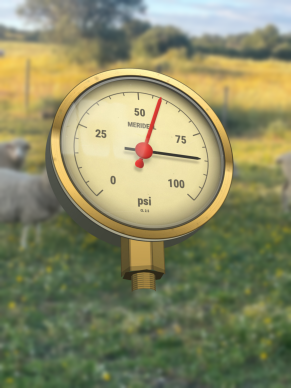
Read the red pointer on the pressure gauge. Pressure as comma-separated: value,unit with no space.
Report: 57.5,psi
